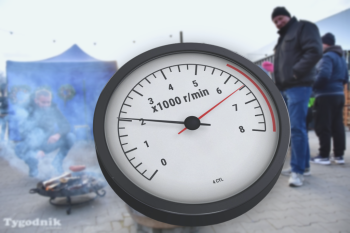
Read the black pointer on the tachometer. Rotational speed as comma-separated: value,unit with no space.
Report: 2000,rpm
